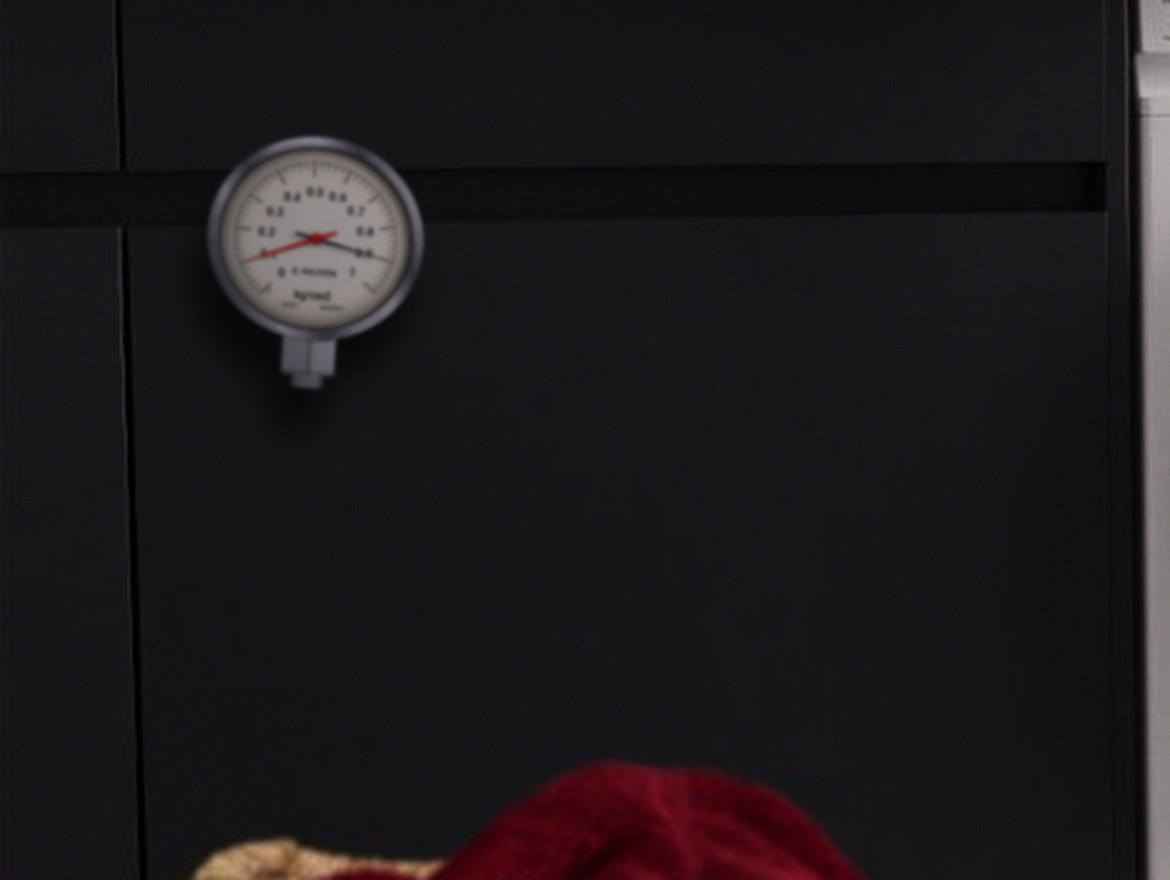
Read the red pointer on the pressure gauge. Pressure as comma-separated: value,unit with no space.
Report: 0.1,kg/cm²
